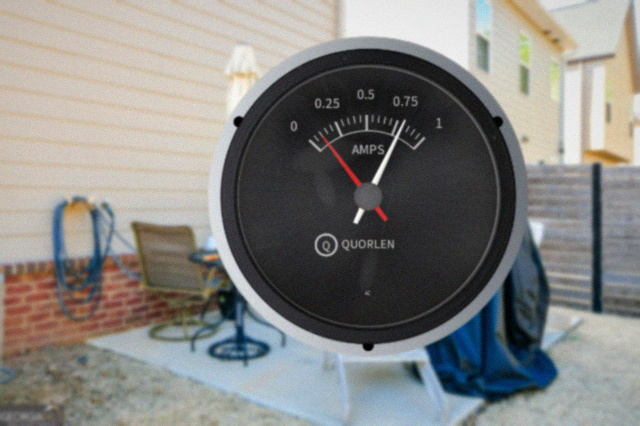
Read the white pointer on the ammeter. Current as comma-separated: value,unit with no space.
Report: 0.8,A
